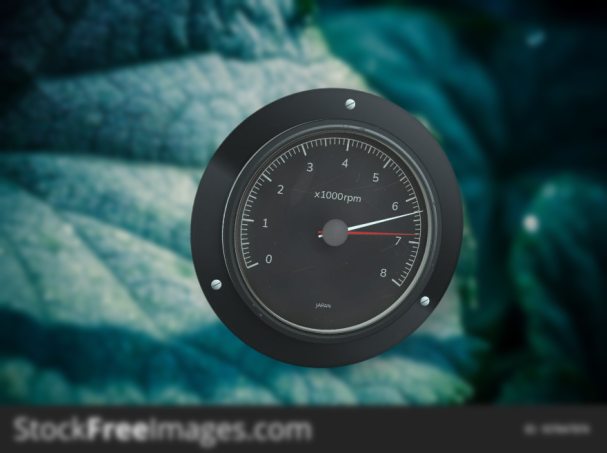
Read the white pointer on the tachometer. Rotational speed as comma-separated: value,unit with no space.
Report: 6300,rpm
